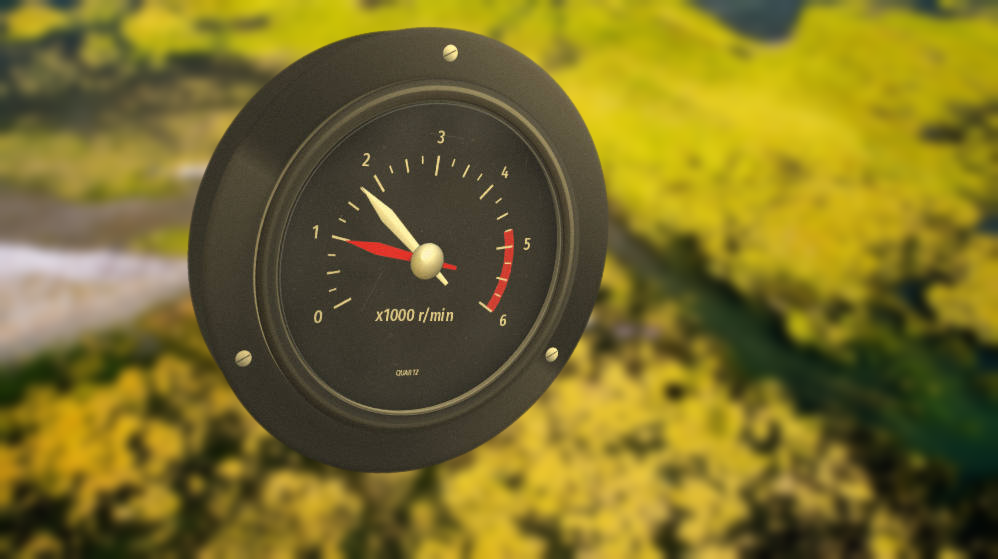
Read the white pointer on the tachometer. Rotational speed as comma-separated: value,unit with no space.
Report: 1750,rpm
